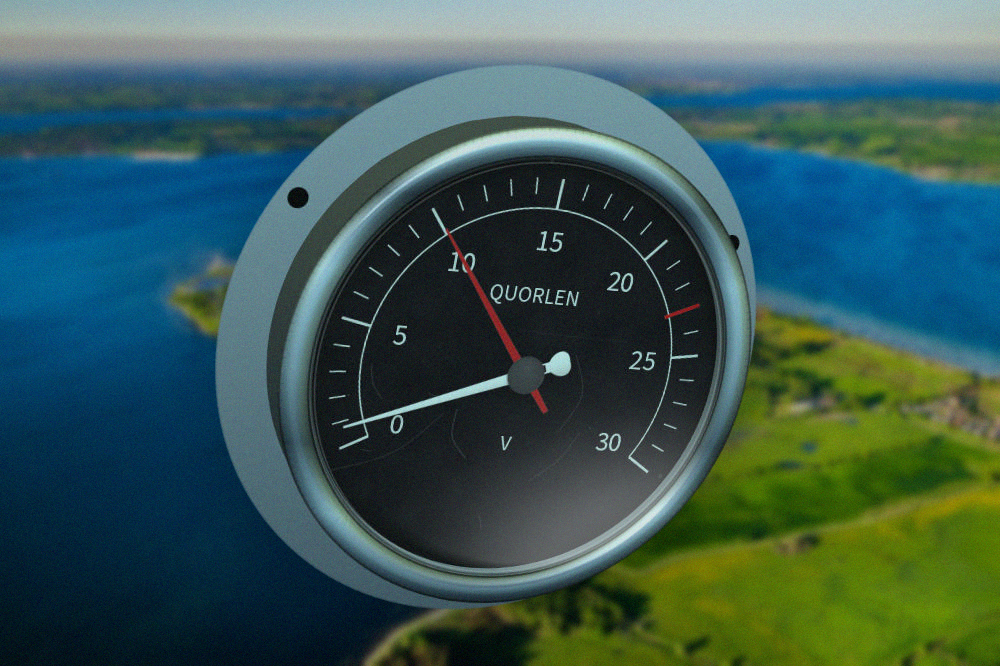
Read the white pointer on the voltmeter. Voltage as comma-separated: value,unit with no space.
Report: 1,V
